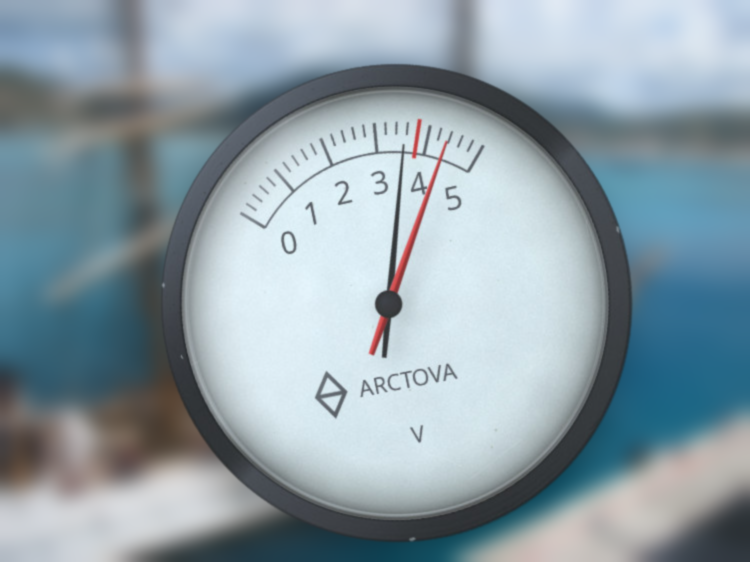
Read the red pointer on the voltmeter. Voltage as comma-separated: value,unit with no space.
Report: 4.4,V
